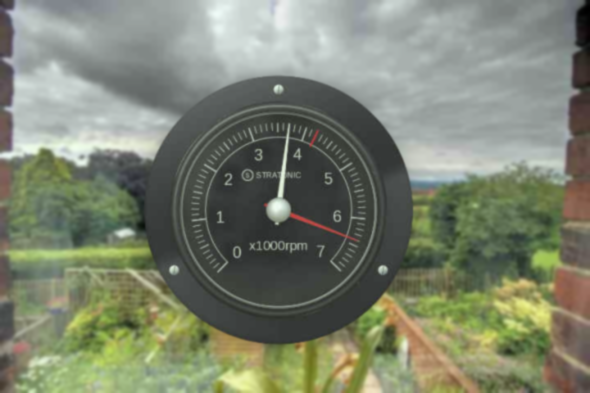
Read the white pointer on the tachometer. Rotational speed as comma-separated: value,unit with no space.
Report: 3700,rpm
